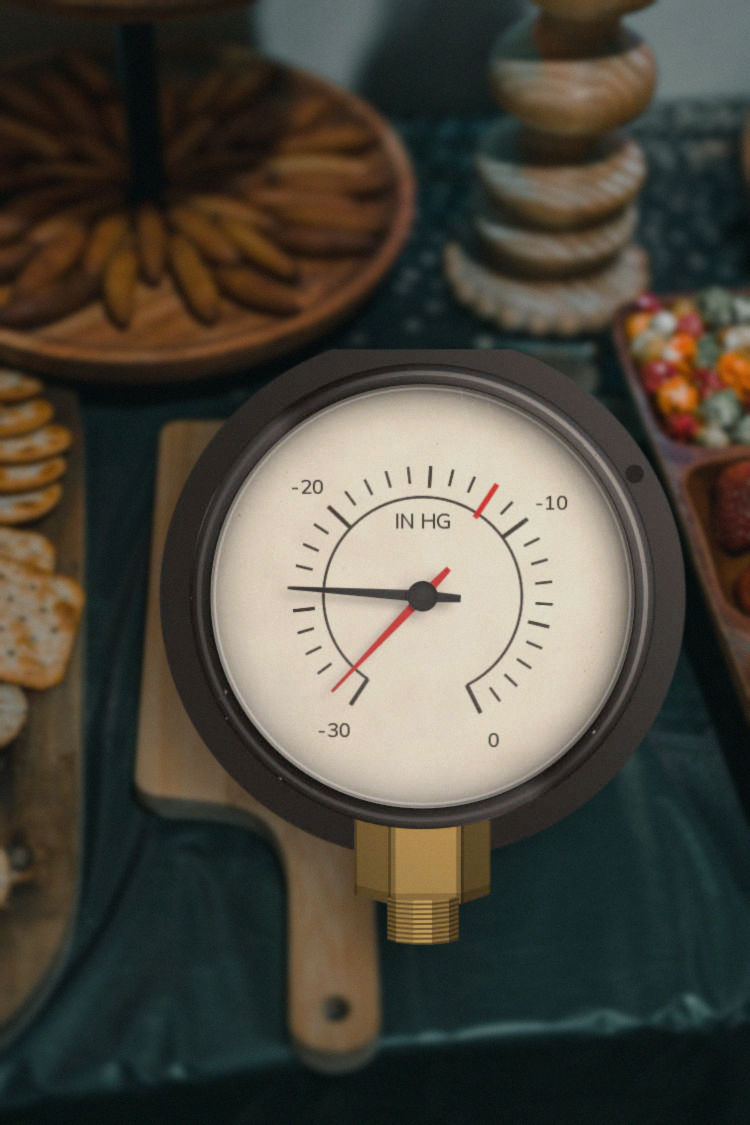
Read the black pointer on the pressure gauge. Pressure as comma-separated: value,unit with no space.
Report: -24,inHg
